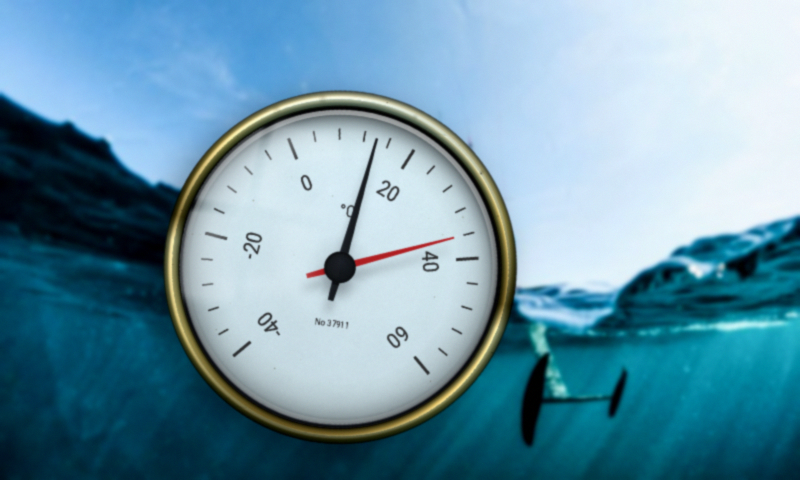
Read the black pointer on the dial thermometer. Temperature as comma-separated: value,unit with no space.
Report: 14,°C
